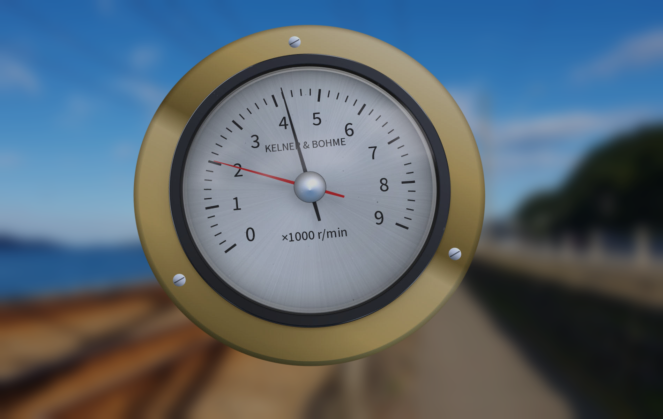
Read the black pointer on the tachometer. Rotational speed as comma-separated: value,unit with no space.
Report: 4200,rpm
